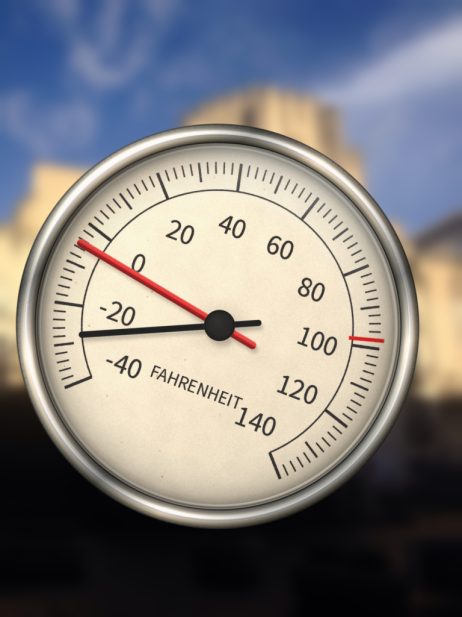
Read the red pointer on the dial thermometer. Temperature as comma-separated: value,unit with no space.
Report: -5,°F
